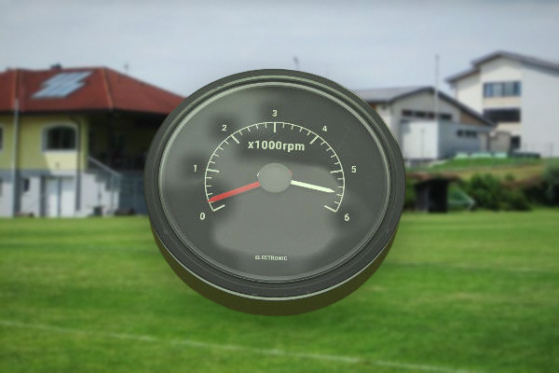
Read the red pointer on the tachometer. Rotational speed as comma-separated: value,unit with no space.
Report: 200,rpm
